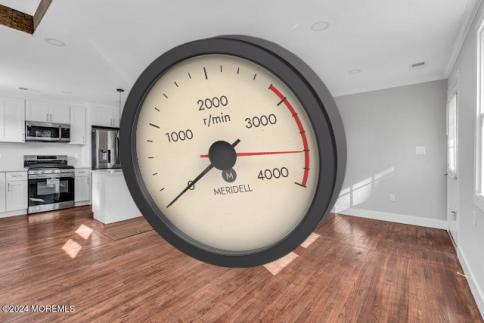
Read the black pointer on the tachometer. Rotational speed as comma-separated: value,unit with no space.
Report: 0,rpm
